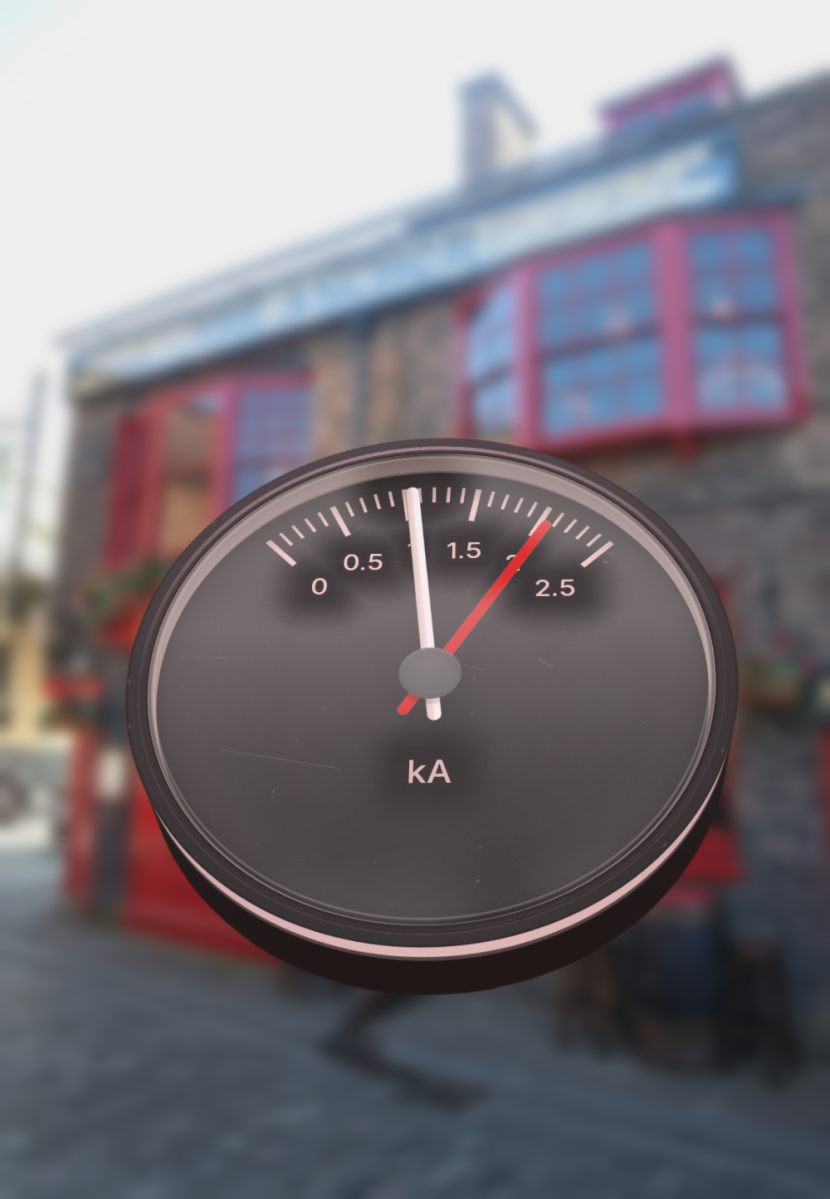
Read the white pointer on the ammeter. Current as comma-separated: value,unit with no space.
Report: 1.05,kA
